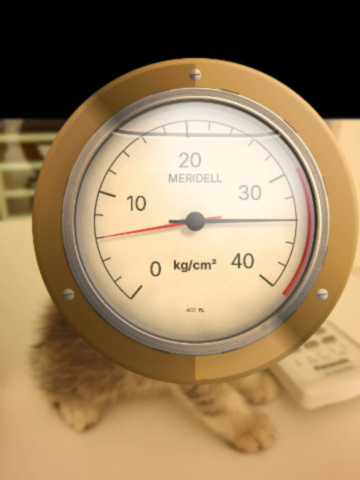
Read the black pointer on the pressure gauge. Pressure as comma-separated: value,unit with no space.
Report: 34,kg/cm²
